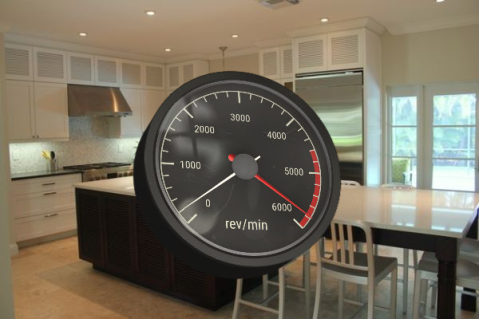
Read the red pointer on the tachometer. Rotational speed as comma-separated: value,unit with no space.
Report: 5800,rpm
